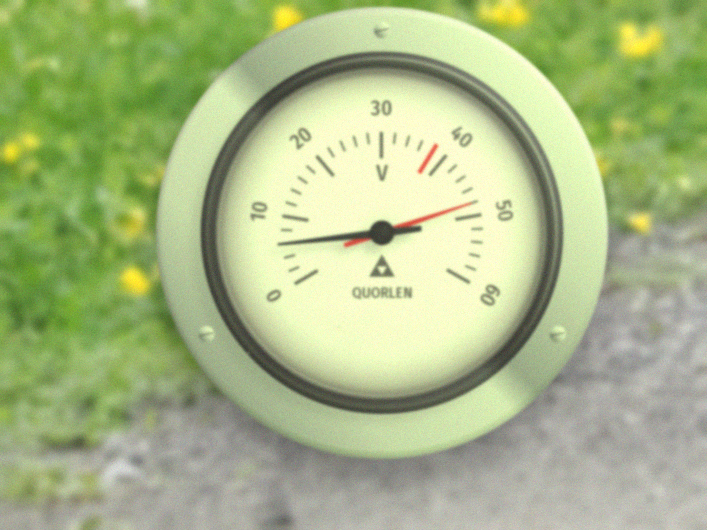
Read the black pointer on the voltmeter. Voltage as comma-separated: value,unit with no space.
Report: 6,V
